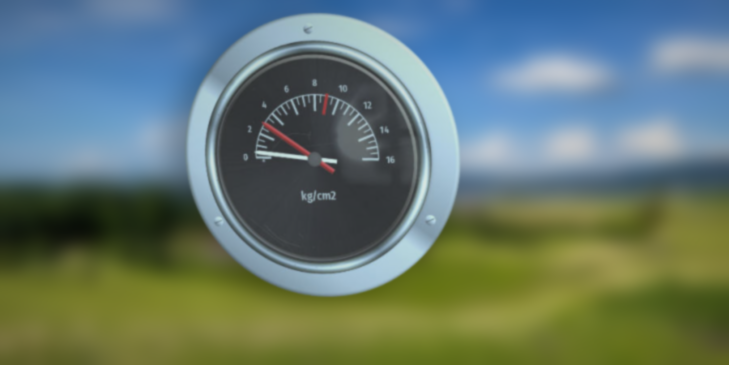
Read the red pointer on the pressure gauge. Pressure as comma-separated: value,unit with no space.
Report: 3,kg/cm²
